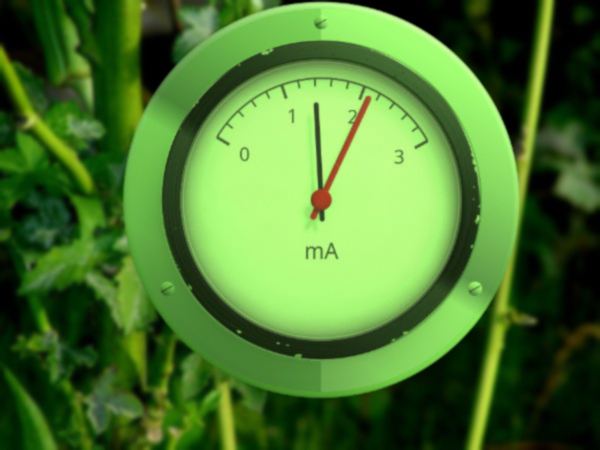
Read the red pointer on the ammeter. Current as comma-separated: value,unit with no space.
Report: 2.1,mA
